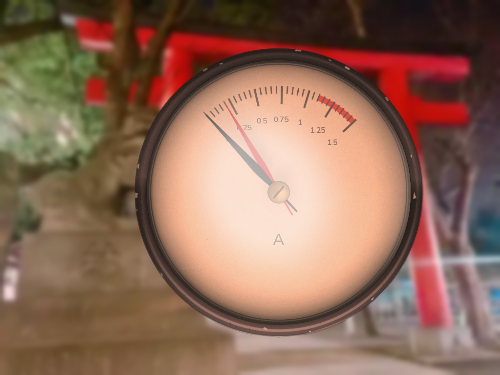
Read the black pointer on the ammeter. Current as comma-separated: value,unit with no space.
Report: 0,A
